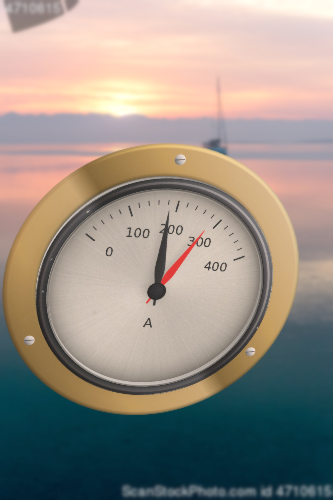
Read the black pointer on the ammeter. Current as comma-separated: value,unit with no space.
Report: 180,A
